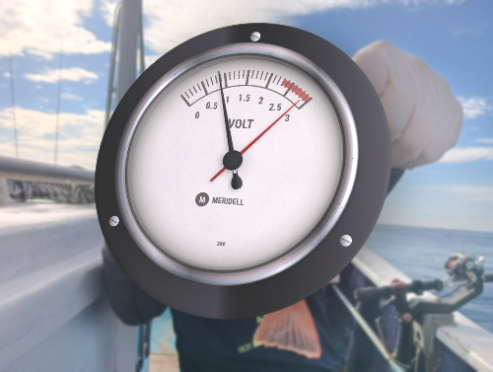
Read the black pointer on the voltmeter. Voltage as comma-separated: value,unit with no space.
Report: 0.9,V
